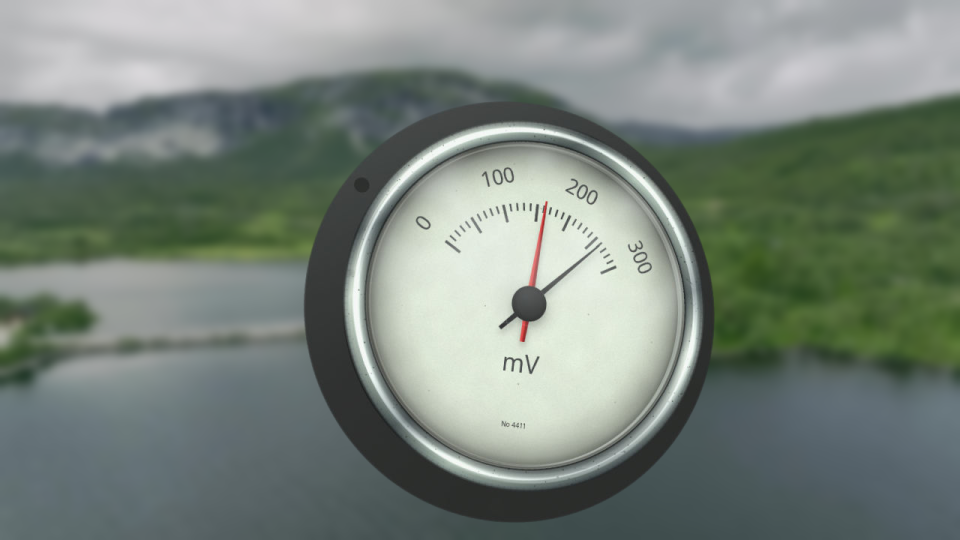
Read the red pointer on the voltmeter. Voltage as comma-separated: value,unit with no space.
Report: 160,mV
